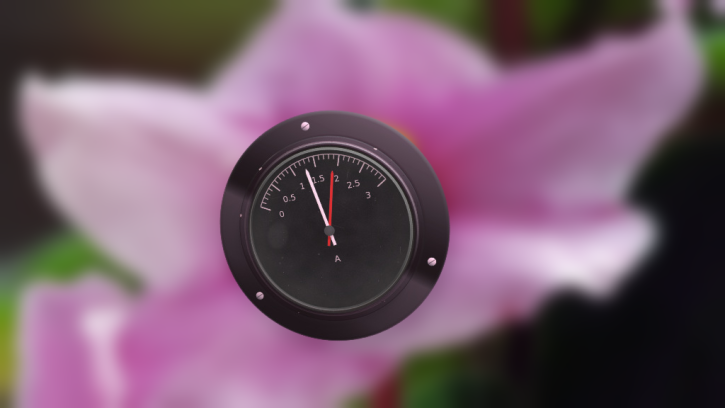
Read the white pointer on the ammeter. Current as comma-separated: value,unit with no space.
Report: 1.3,A
